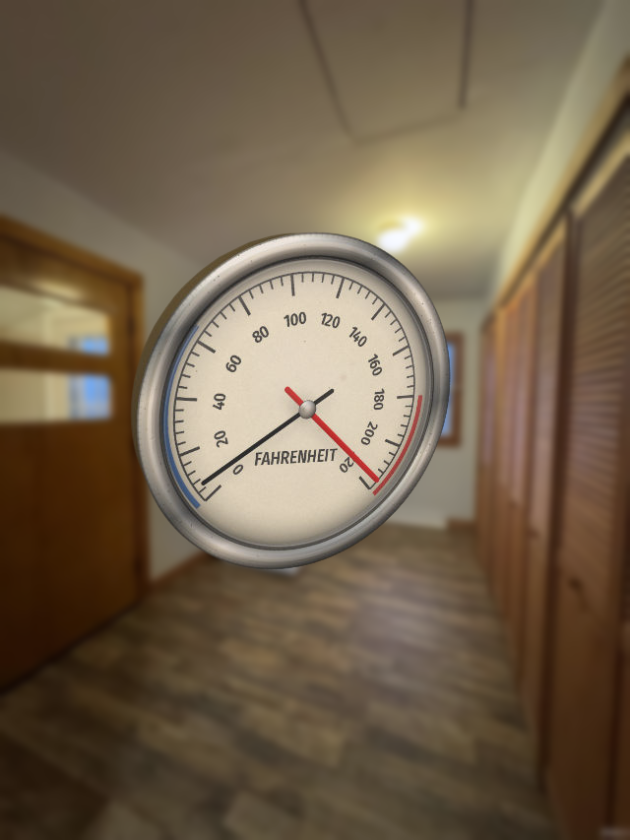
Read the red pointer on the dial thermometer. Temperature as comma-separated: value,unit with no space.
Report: 216,°F
